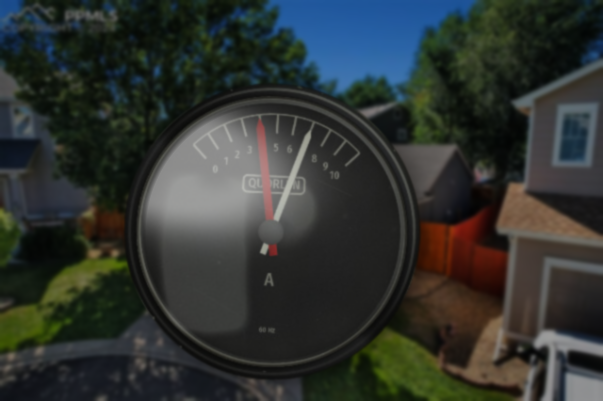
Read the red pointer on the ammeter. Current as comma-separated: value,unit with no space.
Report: 4,A
